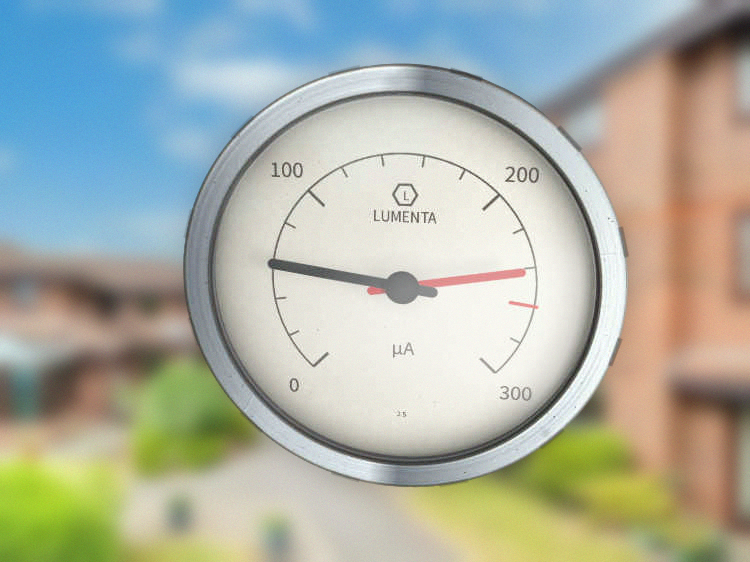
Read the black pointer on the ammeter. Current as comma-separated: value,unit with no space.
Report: 60,µA
